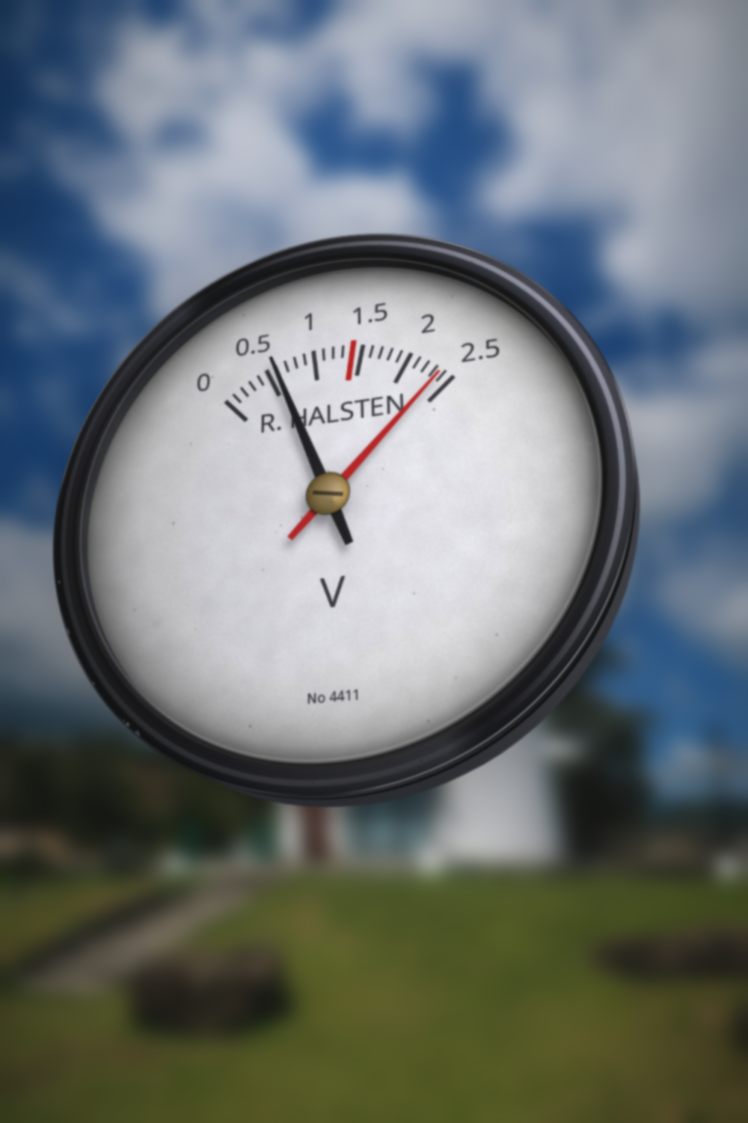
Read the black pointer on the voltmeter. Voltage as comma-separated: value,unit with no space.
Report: 0.6,V
